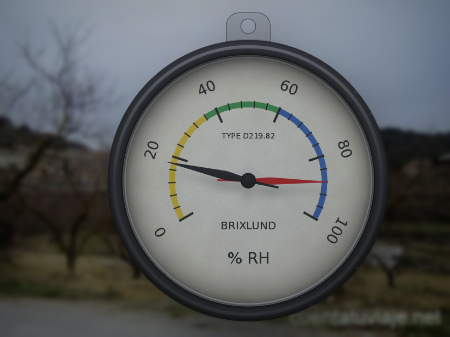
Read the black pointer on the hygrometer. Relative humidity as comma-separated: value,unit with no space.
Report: 18,%
